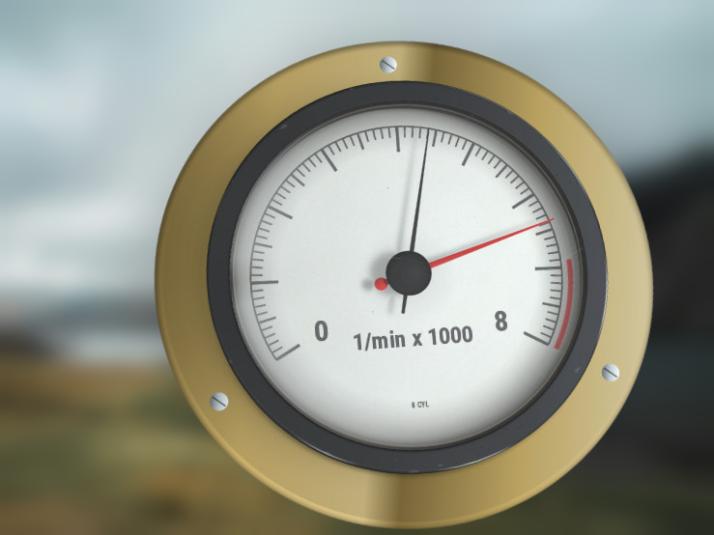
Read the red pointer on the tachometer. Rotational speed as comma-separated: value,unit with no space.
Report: 6400,rpm
